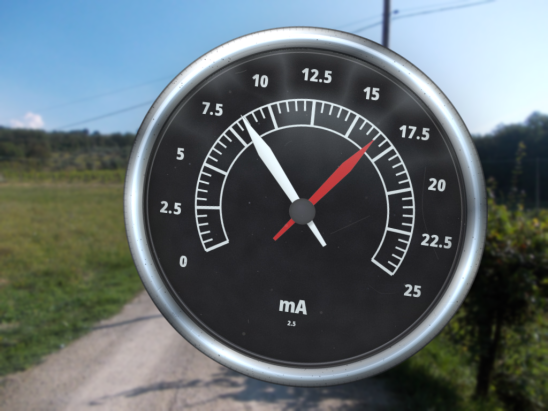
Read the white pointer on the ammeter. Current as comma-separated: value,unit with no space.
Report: 8.5,mA
